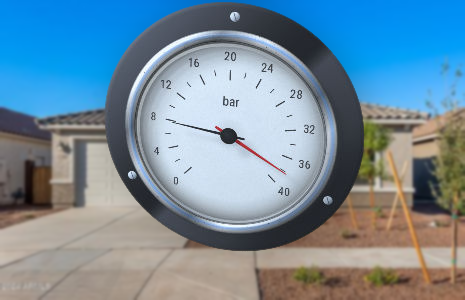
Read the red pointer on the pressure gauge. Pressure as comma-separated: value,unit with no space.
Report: 38,bar
